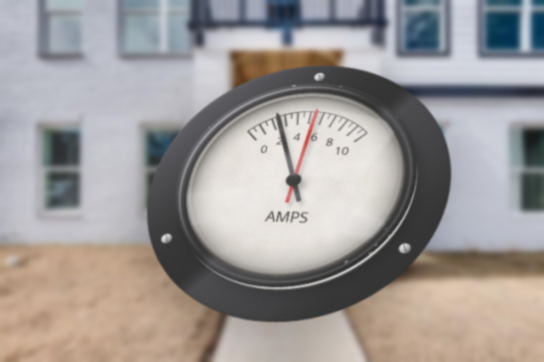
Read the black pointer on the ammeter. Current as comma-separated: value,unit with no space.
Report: 2.5,A
